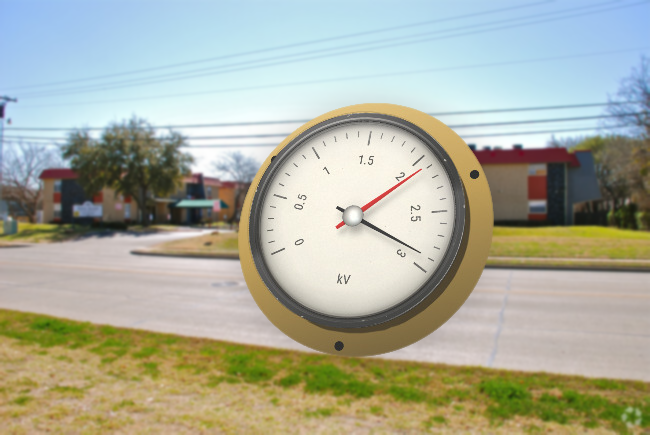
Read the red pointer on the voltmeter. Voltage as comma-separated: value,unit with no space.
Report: 2.1,kV
